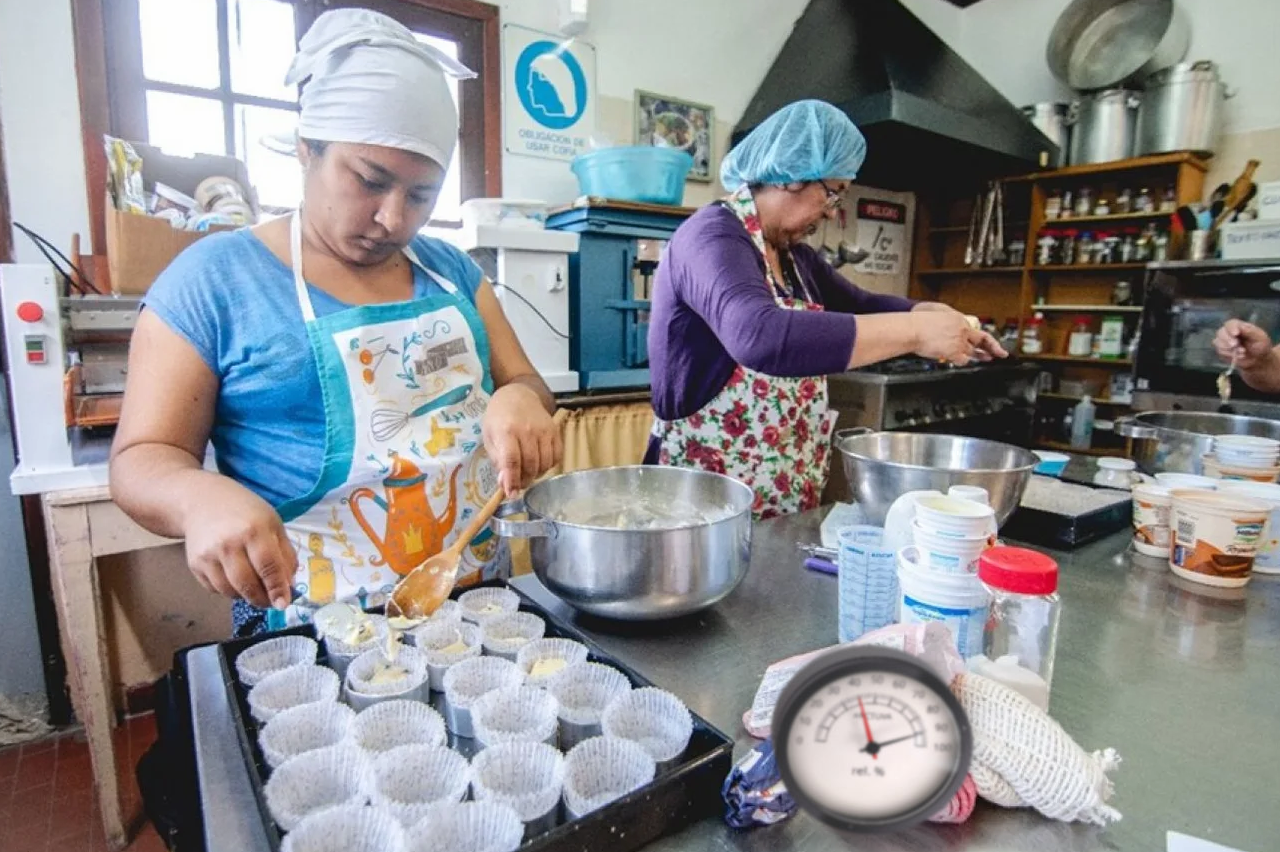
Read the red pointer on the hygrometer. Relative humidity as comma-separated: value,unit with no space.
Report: 40,%
